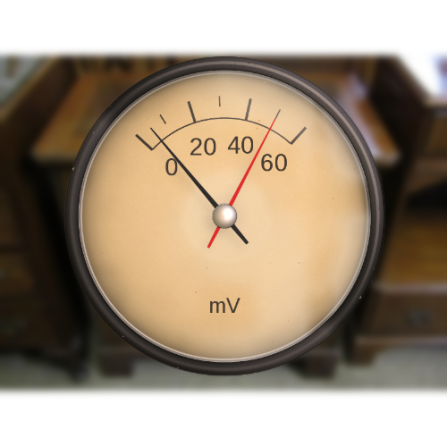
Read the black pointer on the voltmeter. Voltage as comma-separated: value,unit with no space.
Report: 5,mV
